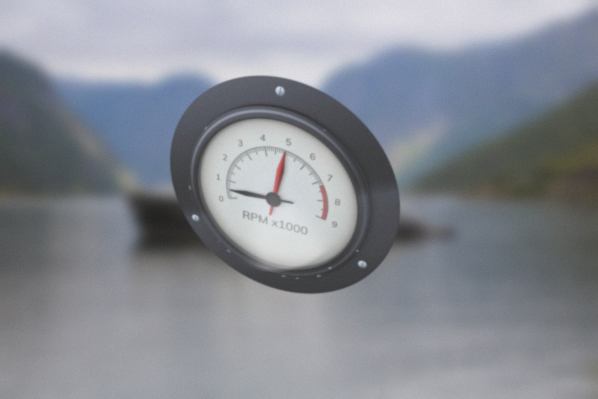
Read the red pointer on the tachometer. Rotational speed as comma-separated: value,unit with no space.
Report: 5000,rpm
